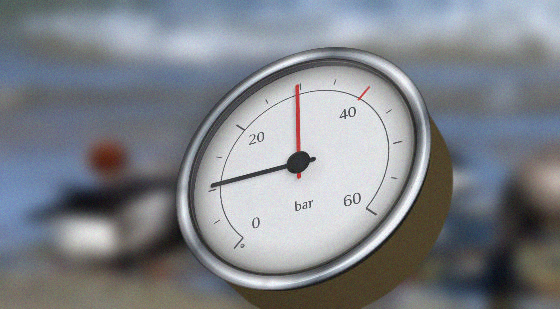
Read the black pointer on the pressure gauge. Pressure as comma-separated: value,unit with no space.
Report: 10,bar
